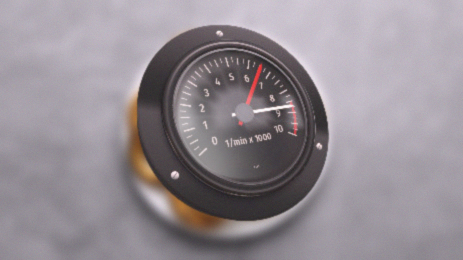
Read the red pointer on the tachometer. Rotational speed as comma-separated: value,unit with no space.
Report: 6500,rpm
